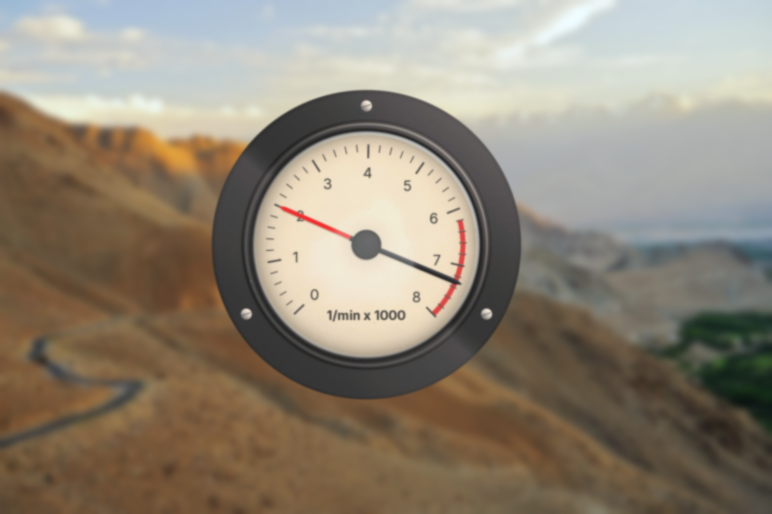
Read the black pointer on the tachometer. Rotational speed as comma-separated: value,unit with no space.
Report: 7300,rpm
